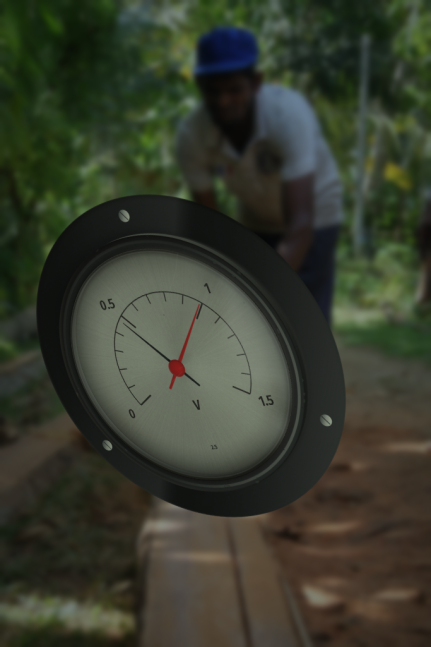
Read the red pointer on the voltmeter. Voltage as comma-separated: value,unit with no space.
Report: 1,V
